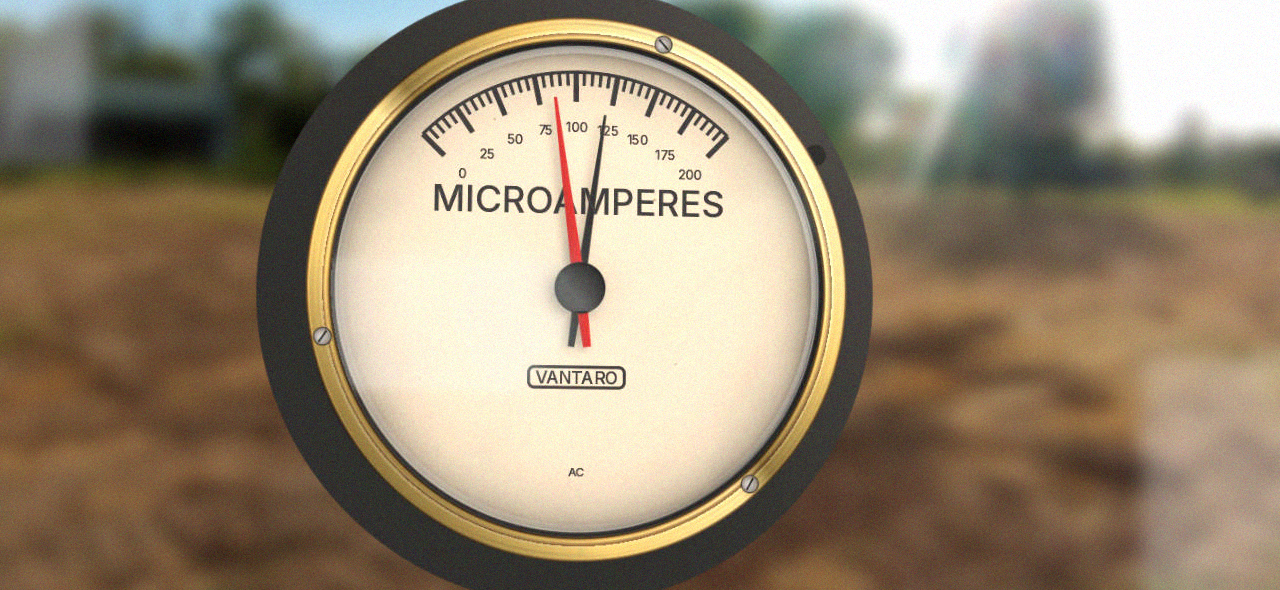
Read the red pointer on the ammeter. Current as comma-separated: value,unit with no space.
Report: 85,µA
